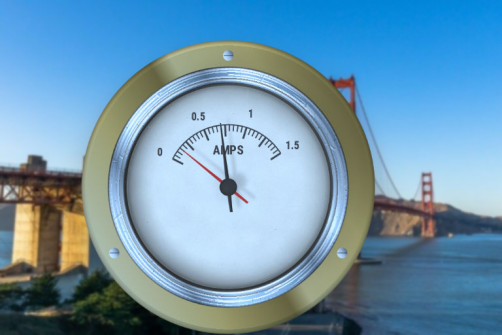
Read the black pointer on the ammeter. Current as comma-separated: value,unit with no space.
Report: 0.7,A
